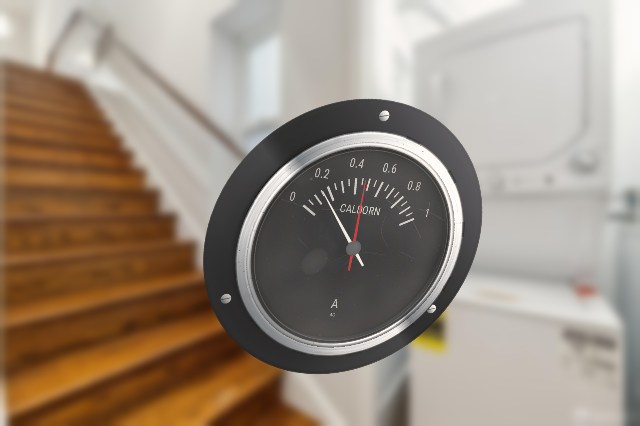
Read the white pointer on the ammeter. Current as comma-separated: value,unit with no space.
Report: 0.15,A
